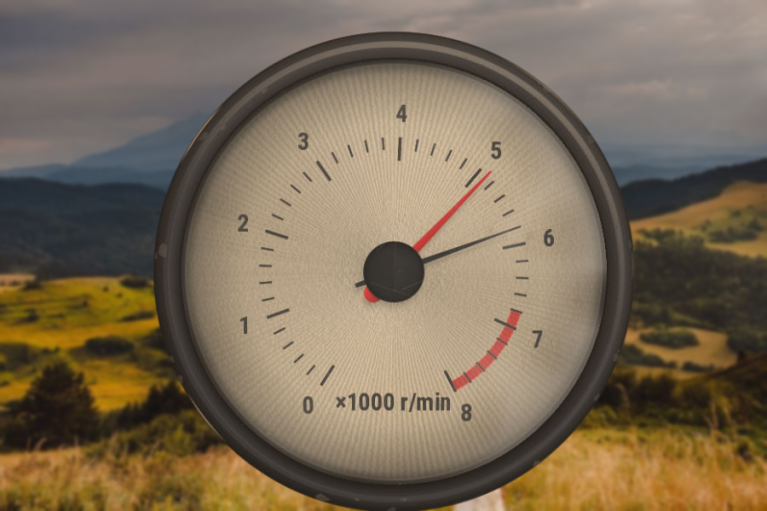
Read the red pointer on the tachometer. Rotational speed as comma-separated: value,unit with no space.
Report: 5100,rpm
